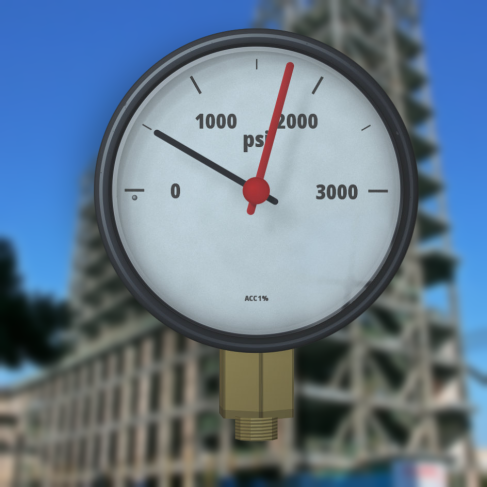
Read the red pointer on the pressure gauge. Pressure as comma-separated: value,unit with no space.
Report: 1750,psi
